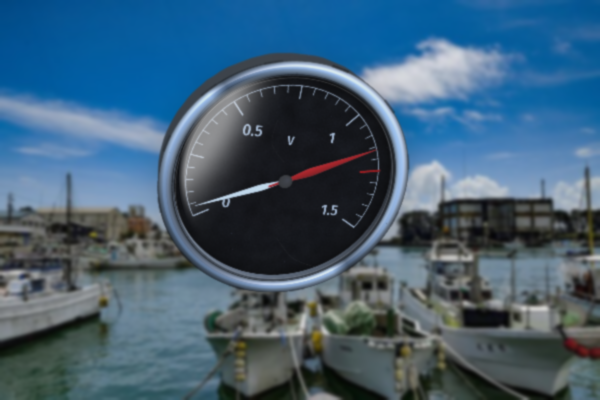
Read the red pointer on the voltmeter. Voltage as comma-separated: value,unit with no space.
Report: 1.15,V
